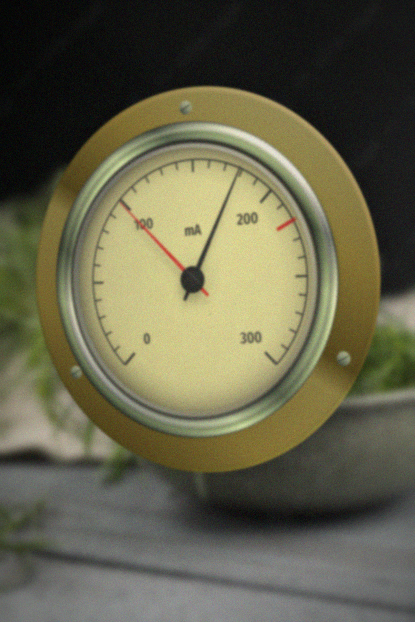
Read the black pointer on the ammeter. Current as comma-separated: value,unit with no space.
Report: 180,mA
